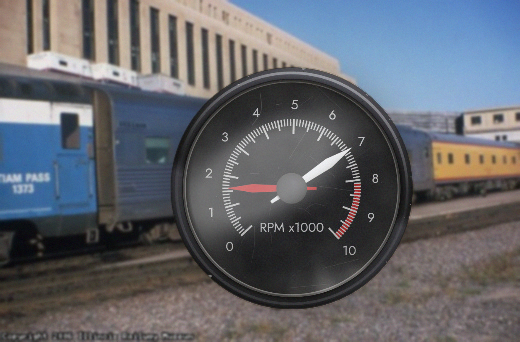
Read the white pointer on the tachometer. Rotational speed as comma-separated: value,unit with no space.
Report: 7000,rpm
